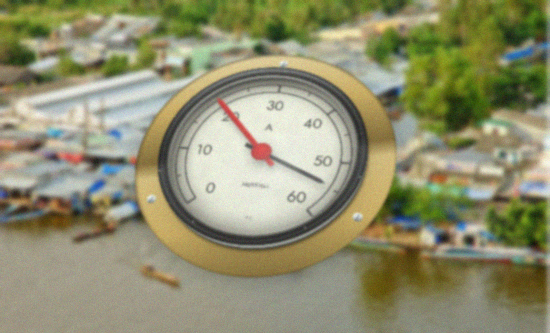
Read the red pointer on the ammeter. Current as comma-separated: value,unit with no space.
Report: 20,A
